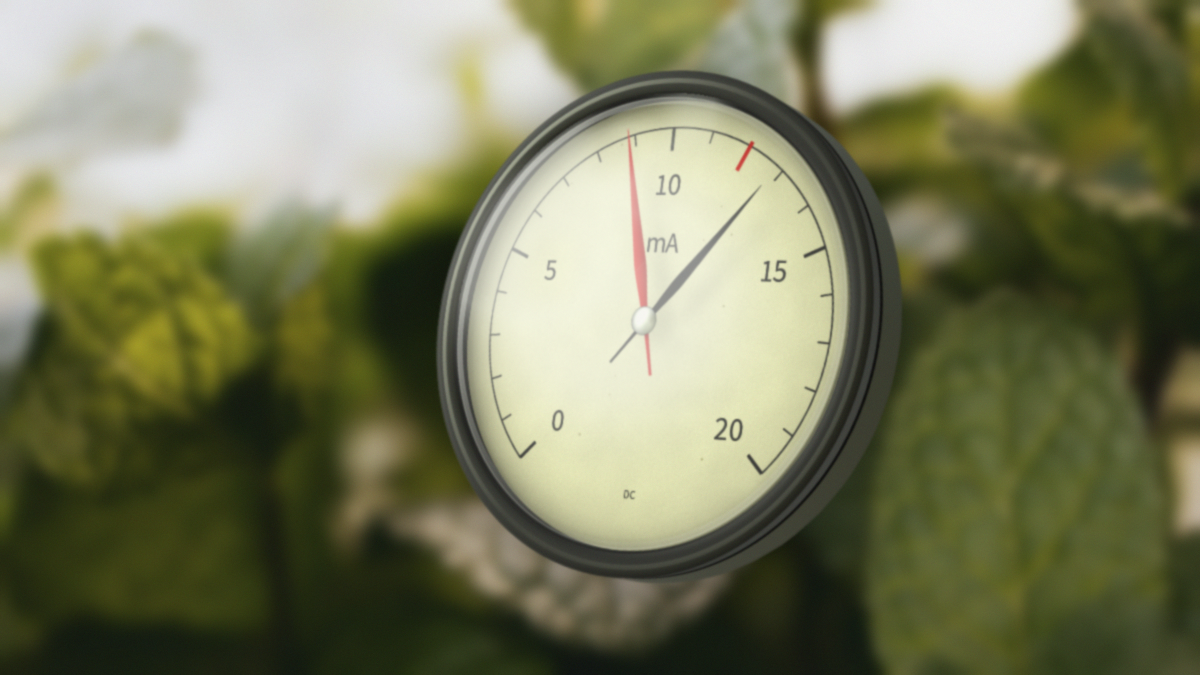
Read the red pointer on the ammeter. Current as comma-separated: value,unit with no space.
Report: 9,mA
